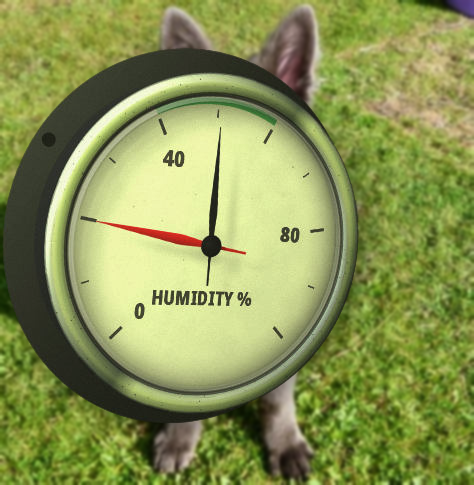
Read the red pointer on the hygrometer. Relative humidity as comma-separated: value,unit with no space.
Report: 20,%
